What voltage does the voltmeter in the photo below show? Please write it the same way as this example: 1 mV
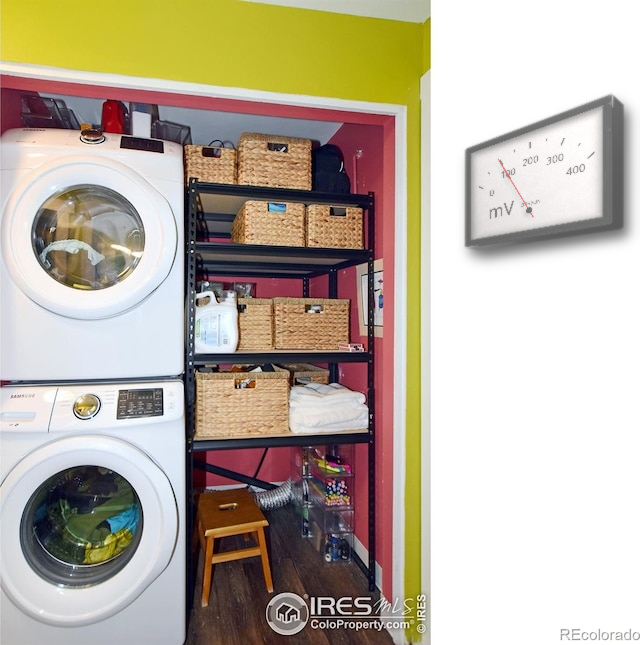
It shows 100 mV
